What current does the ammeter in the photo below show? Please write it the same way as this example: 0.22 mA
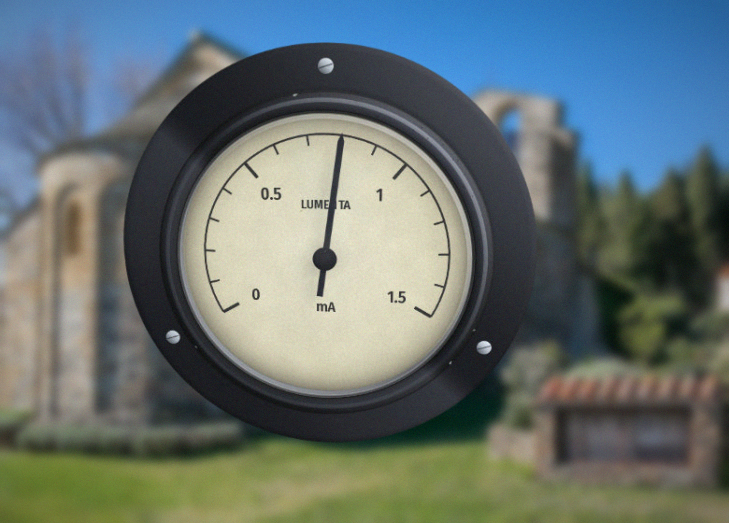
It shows 0.8 mA
